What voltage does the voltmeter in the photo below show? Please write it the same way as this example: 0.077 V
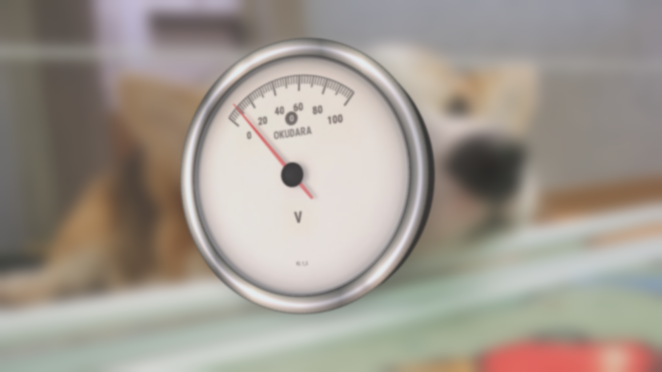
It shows 10 V
